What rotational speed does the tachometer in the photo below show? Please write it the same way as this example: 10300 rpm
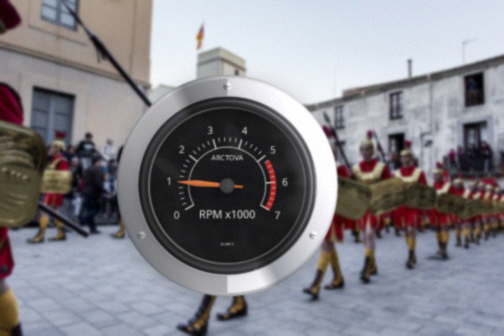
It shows 1000 rpm
